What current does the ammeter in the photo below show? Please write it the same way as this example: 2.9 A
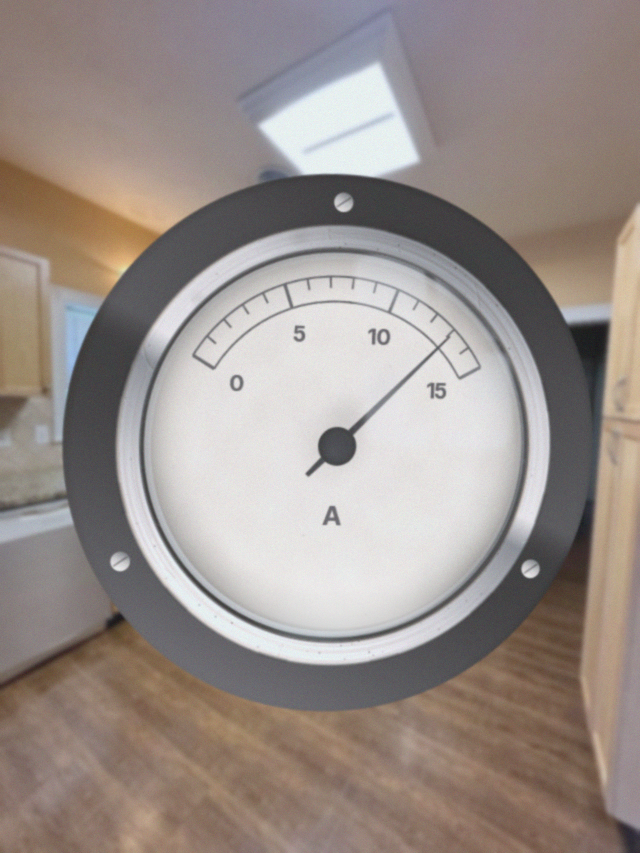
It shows 13 A
